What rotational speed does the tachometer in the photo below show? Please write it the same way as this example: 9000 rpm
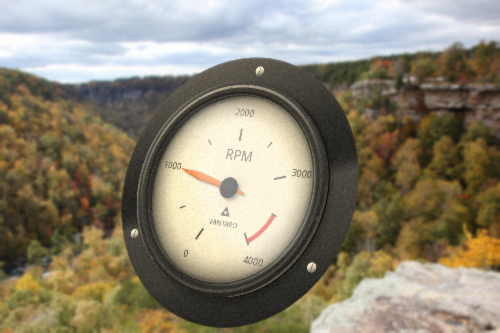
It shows 1000 rpm
